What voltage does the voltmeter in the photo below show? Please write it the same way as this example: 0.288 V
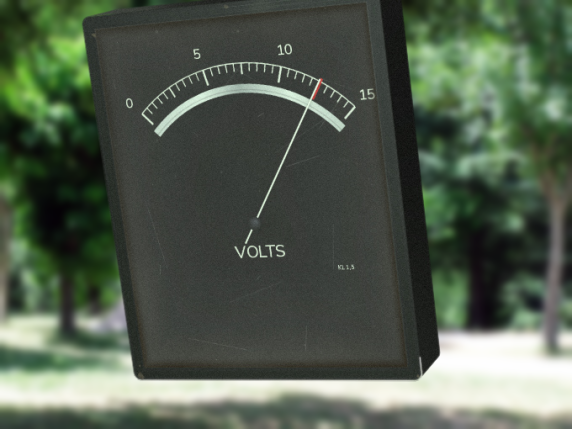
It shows 12.5 V
